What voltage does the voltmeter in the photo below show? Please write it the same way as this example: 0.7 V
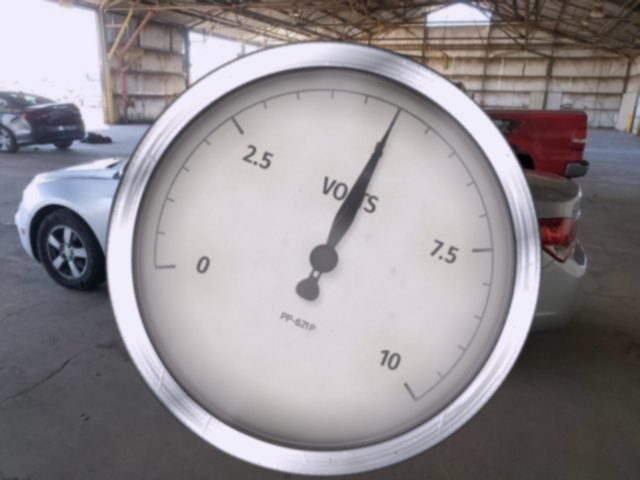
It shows 5 V
